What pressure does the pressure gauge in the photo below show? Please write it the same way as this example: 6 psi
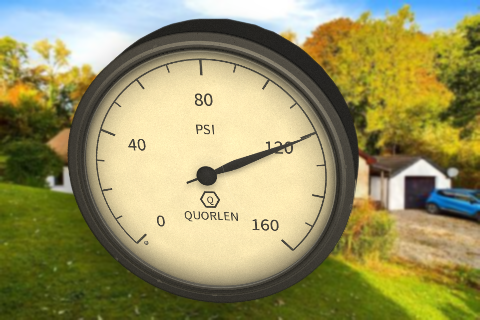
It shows 120 psi
